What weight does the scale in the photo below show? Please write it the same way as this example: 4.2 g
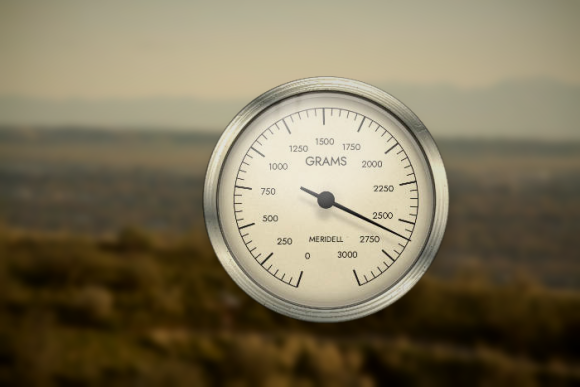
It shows 2600 g
